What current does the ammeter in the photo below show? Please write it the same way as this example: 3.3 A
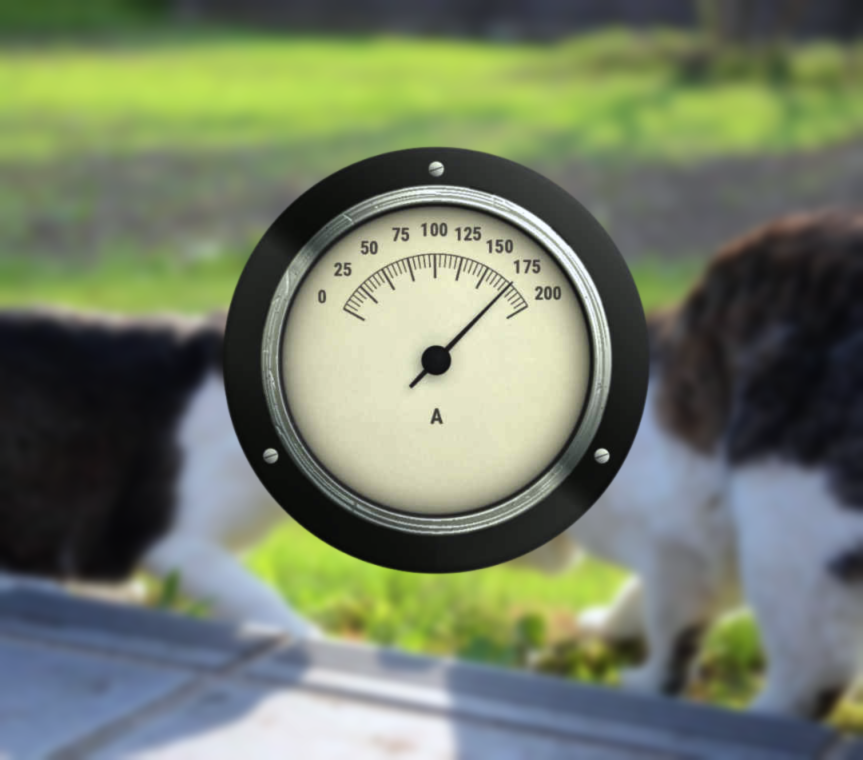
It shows 175 A
